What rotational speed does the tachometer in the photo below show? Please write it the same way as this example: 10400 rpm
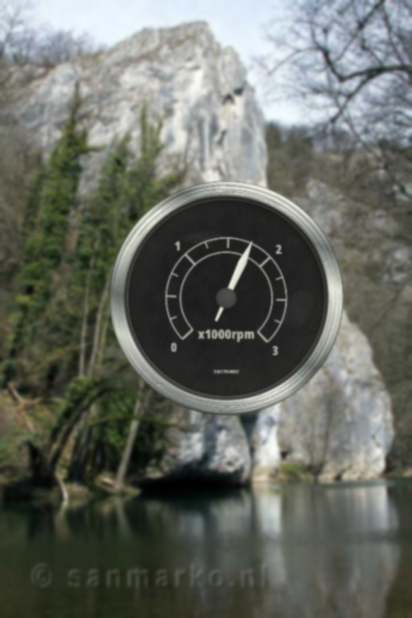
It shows 1750 rpm
